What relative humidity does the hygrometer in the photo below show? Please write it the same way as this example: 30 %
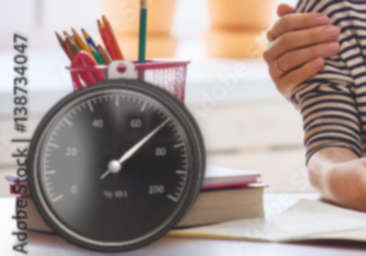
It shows 70 %
